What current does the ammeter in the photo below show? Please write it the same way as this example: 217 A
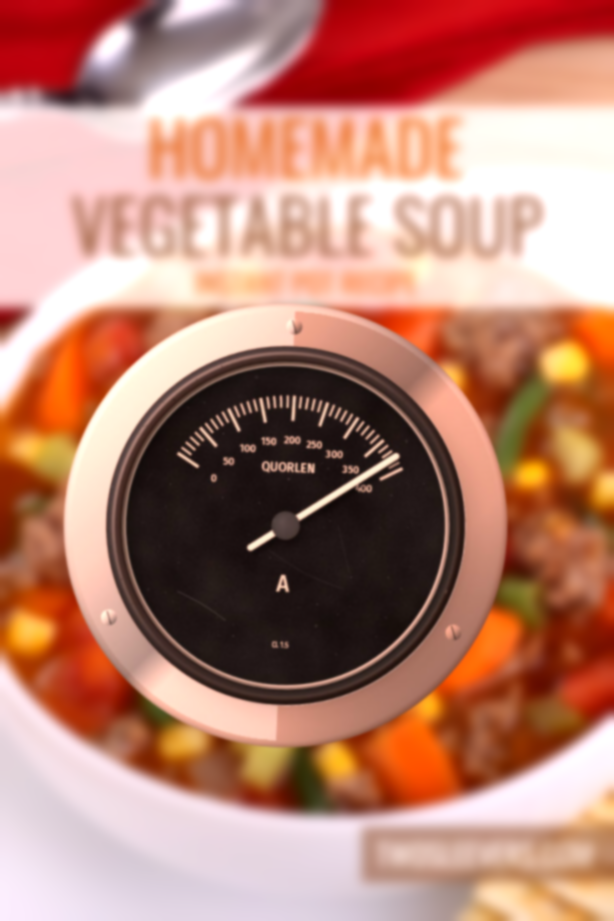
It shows 380 A
